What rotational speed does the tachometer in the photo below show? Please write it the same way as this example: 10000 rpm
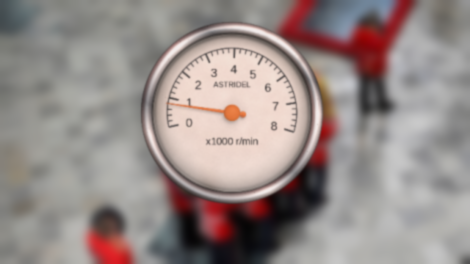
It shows 800 rpm
